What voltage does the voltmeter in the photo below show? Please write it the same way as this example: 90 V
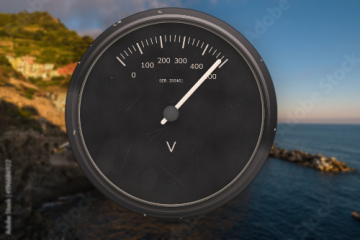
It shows 480 V
